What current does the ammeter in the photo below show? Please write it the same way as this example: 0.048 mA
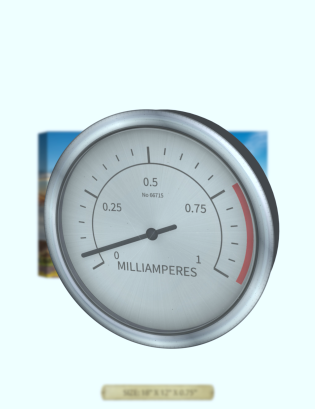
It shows 0.05 mA
